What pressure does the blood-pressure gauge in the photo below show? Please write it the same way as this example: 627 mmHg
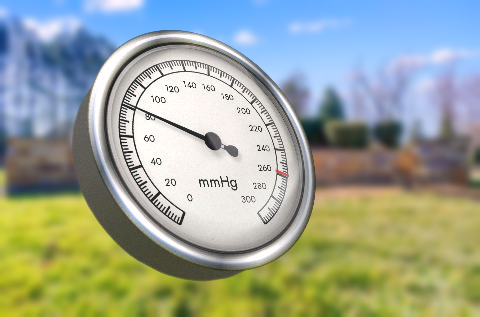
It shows 80 mmHg
